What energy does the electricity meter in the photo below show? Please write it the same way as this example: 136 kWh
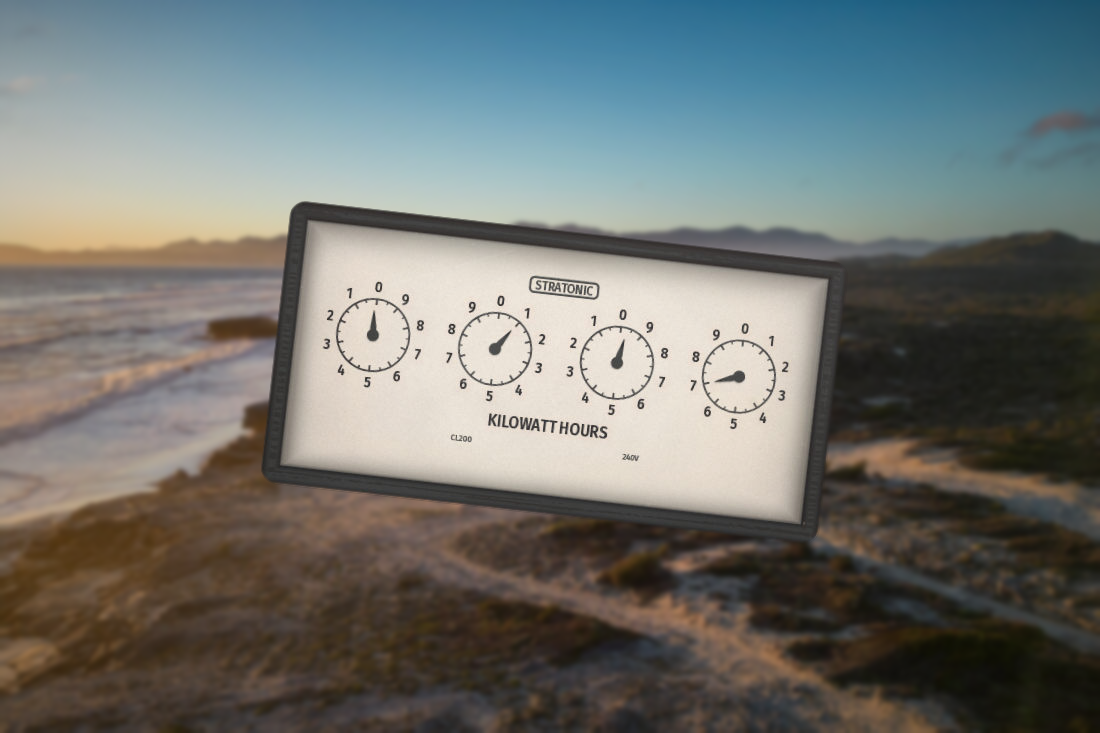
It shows 97 kWh
